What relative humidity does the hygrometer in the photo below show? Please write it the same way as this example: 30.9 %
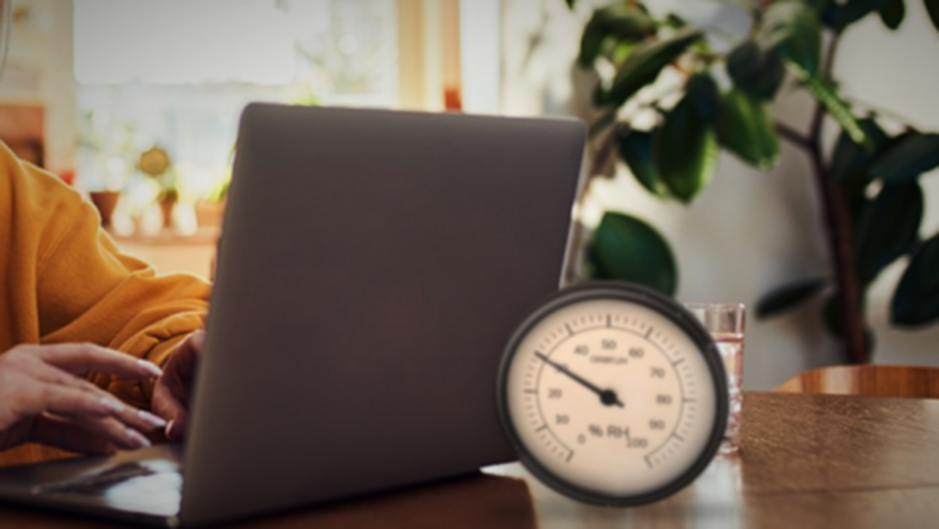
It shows 30 %
